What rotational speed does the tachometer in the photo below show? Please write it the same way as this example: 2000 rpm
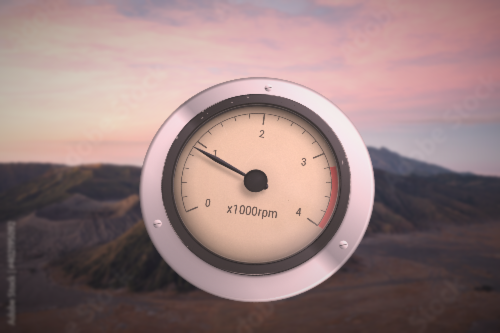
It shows 900 rpm
